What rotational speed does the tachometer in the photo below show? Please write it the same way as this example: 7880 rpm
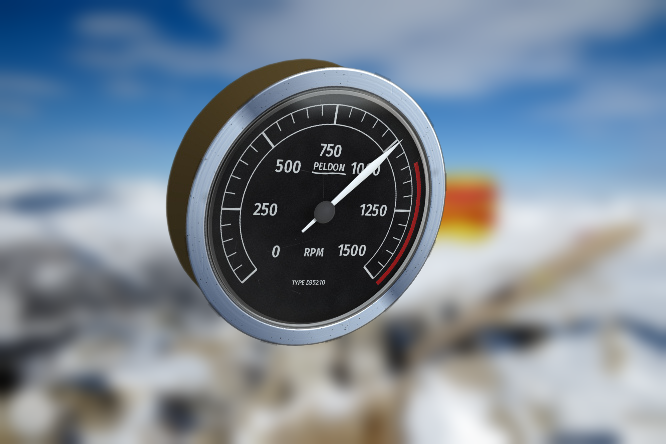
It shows 1000 rpm
